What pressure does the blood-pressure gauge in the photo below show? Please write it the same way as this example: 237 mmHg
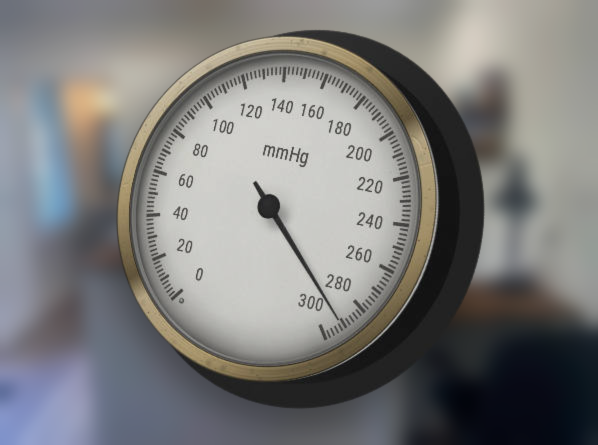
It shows 290 mmHg
